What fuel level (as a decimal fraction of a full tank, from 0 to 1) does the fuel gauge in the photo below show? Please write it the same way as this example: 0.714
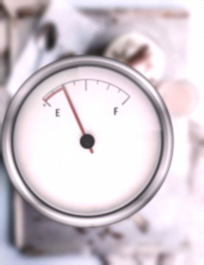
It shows 0.25
